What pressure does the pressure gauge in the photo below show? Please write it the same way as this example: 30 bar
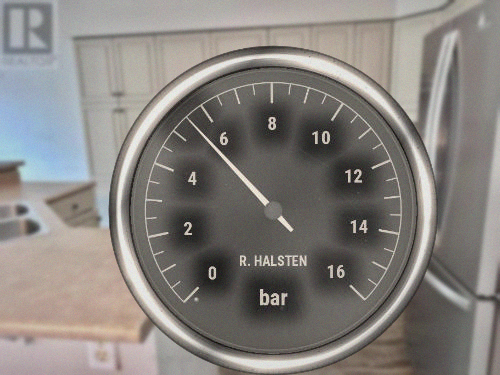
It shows 5.5 bar
